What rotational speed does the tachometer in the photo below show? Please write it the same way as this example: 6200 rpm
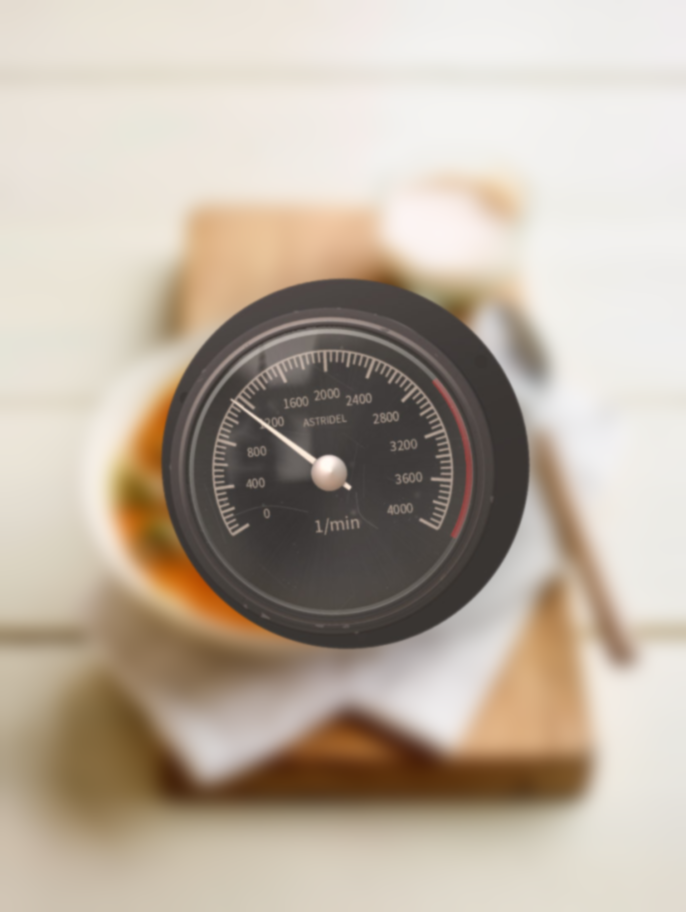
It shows 1150 rpm
